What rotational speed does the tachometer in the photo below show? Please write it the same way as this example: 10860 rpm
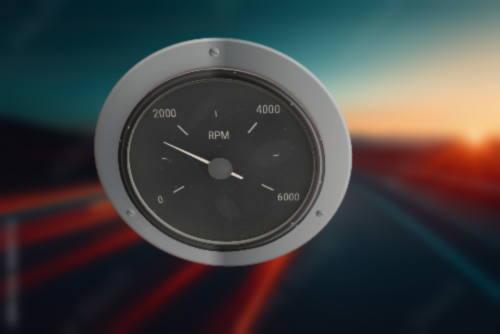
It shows 1500 rpm
